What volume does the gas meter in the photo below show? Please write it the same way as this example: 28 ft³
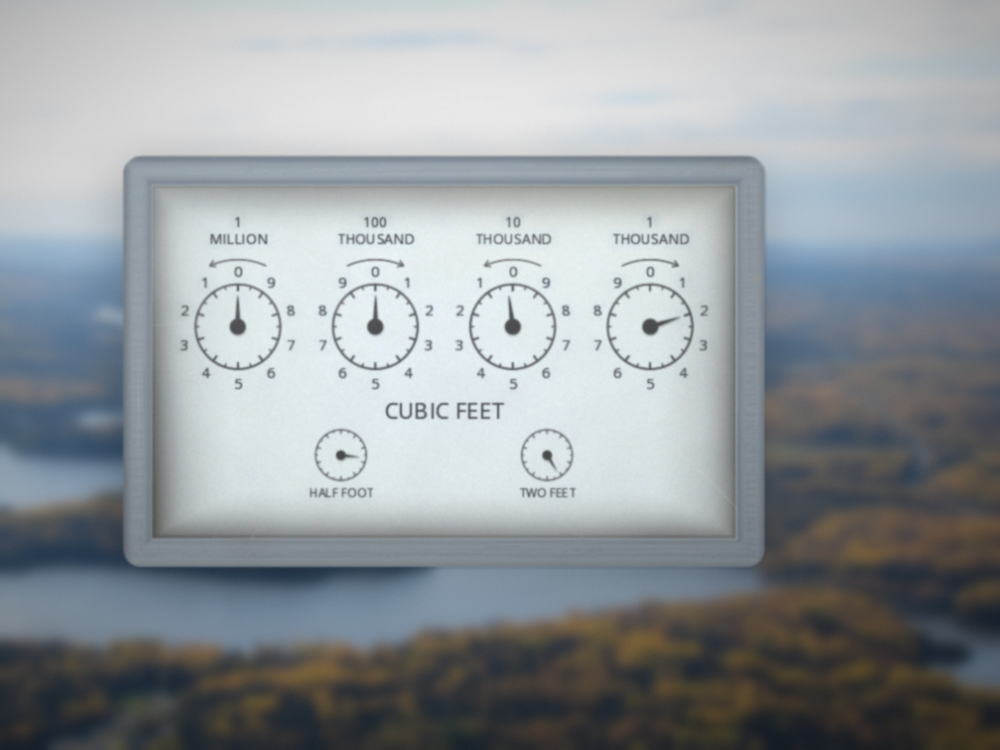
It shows 200 ft³
